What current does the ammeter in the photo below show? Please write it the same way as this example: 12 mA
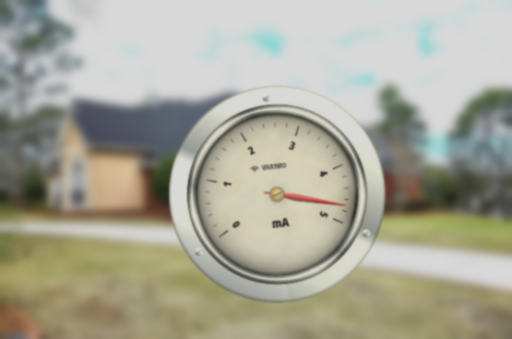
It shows 4.7 mA
